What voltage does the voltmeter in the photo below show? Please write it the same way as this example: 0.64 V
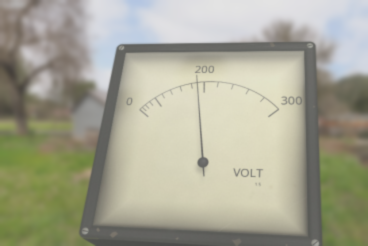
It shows 190 V
